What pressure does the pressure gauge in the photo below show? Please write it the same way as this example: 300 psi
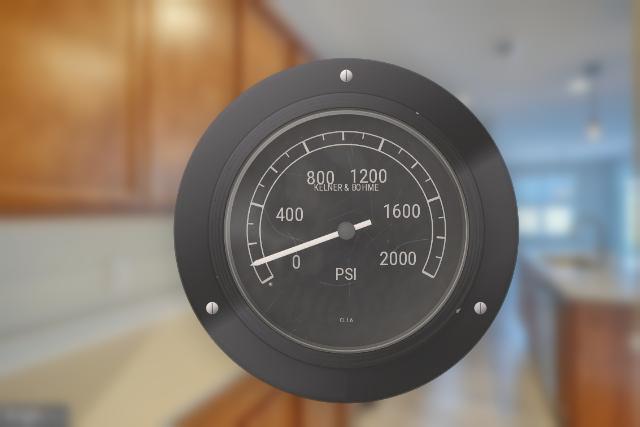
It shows 100 psi
